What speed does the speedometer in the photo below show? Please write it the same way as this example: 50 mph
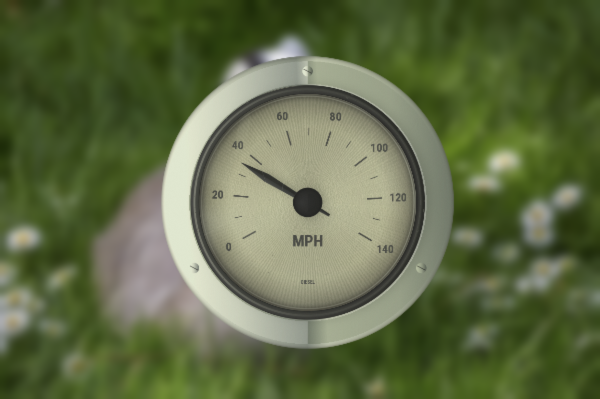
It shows 35 mph
